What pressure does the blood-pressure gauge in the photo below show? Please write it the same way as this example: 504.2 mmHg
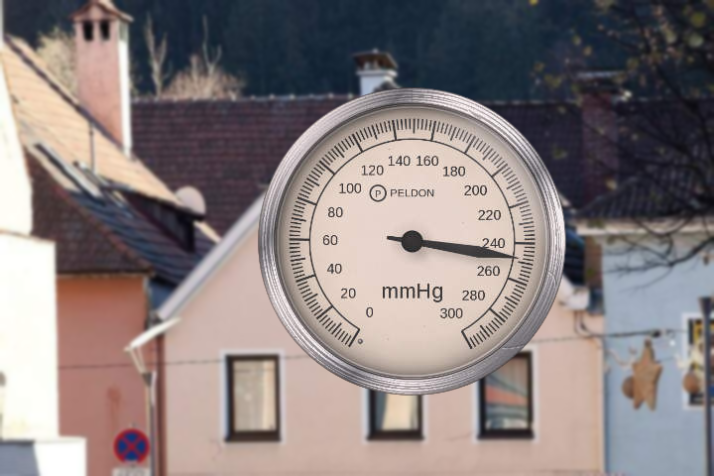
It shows 248 mmHg
